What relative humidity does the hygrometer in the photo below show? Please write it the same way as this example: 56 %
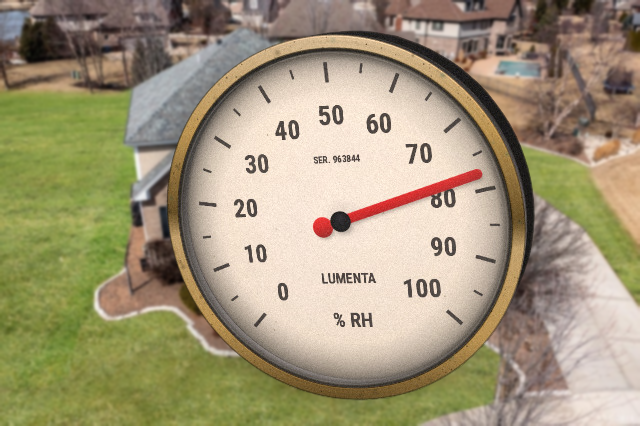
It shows 77.5 %
